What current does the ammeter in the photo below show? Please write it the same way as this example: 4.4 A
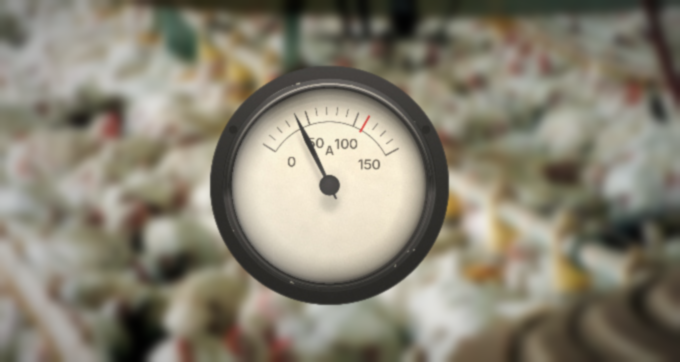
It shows 40 A
